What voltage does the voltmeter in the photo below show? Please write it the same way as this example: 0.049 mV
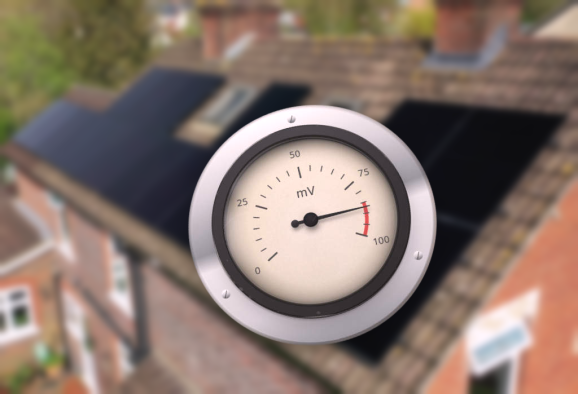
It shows 87.5 mV
